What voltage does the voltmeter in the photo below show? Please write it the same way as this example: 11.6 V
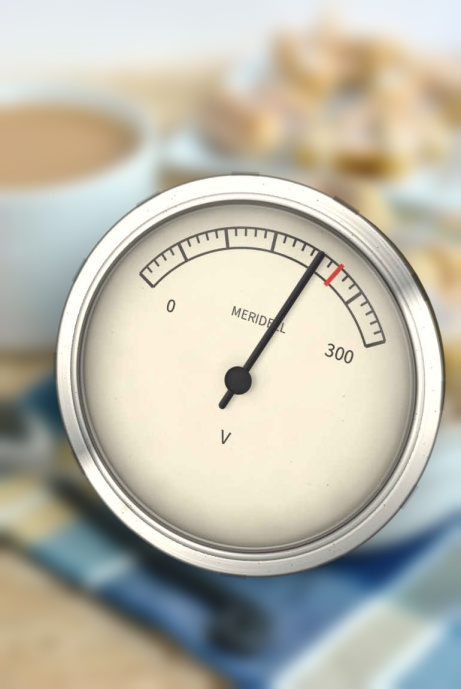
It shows 200 V
